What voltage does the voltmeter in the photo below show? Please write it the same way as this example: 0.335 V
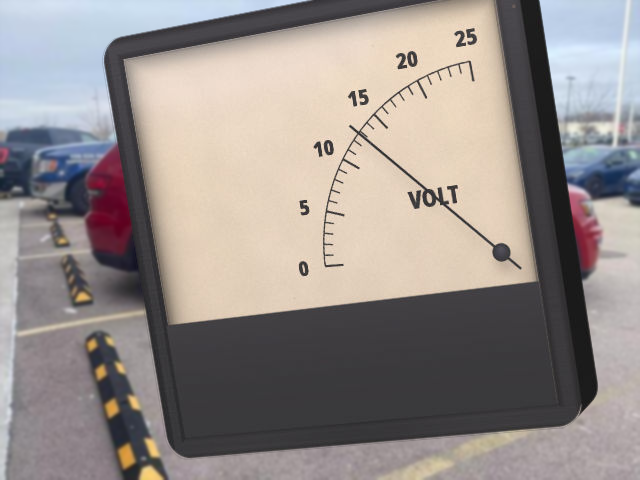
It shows 13 V
